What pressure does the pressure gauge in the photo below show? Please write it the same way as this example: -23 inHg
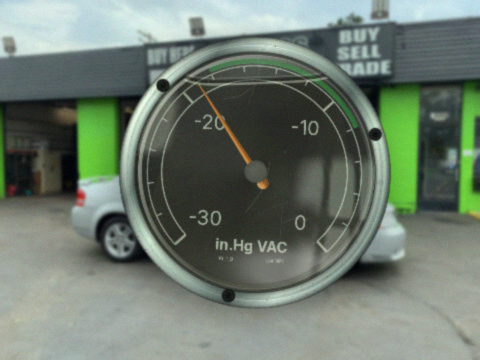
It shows -19 inHg
